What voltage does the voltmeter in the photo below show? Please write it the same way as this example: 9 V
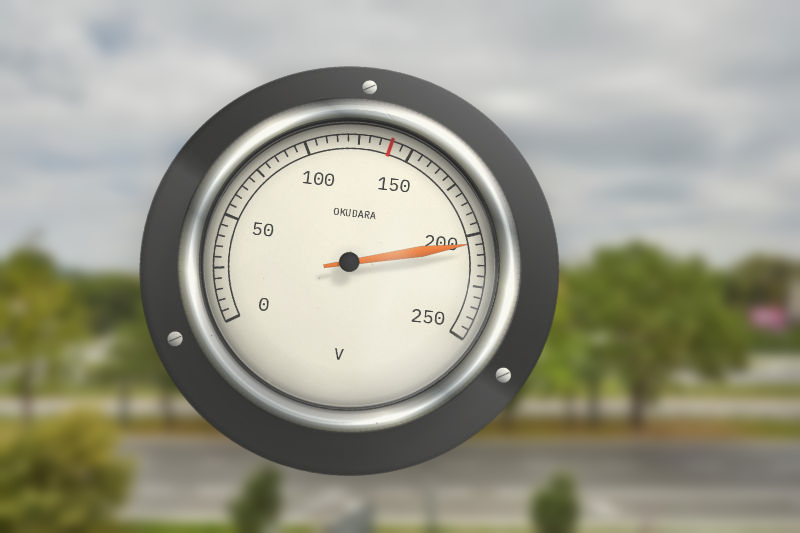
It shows 205 V
